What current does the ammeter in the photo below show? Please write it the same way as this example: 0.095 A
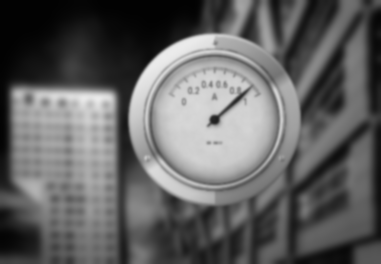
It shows 0.9 A
